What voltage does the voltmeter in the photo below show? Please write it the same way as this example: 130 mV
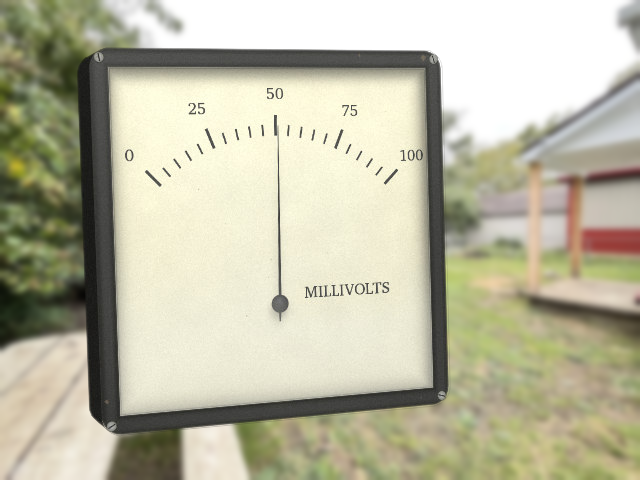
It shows 50 mV
